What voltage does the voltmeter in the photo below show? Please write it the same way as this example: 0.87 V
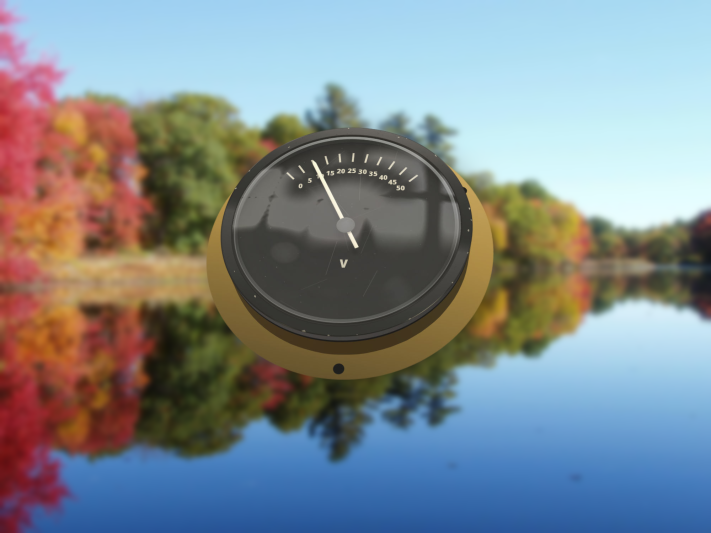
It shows 10 V
